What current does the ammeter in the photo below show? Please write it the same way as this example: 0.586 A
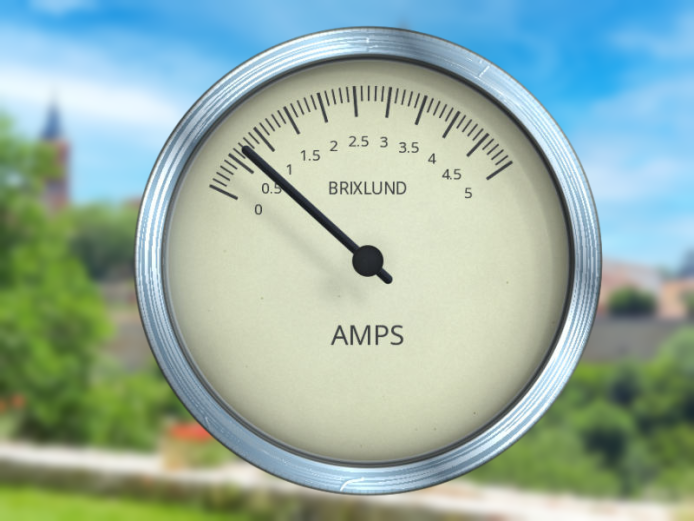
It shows 0.7 A
